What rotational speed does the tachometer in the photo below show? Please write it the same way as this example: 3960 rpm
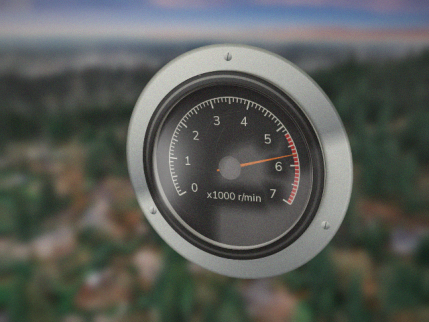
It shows 5700 rpm
